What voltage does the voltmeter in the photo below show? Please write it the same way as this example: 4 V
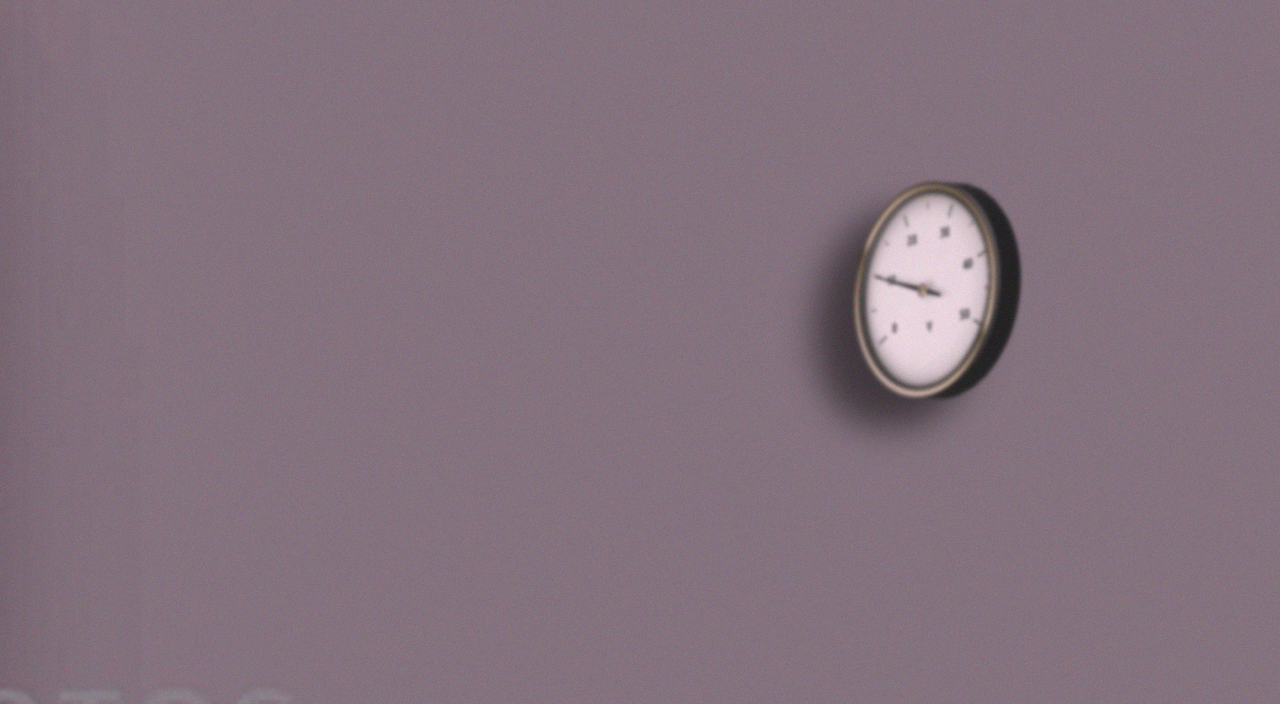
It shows 10 V
